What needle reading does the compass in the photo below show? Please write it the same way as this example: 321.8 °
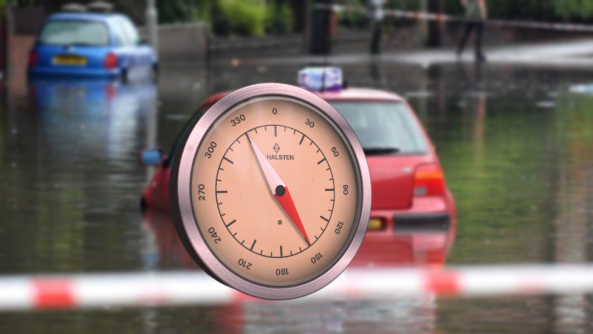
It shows 150 °
